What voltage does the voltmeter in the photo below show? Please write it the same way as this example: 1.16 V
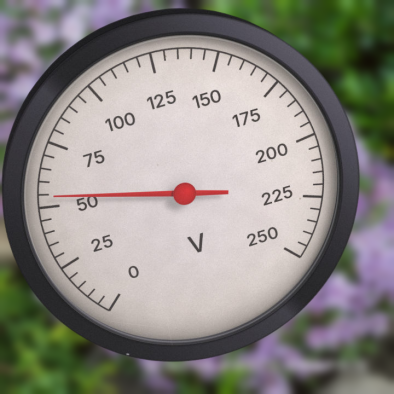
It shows 55 V
